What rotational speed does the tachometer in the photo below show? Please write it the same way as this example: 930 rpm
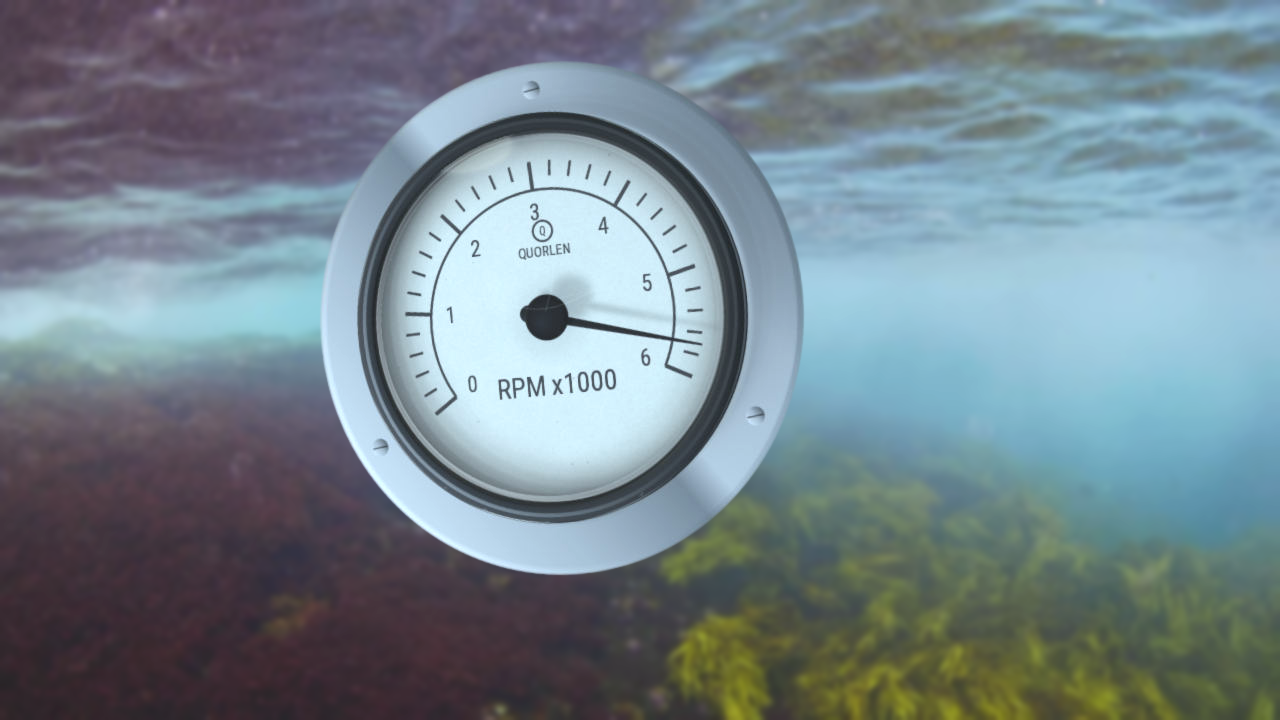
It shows 5700 rpm
